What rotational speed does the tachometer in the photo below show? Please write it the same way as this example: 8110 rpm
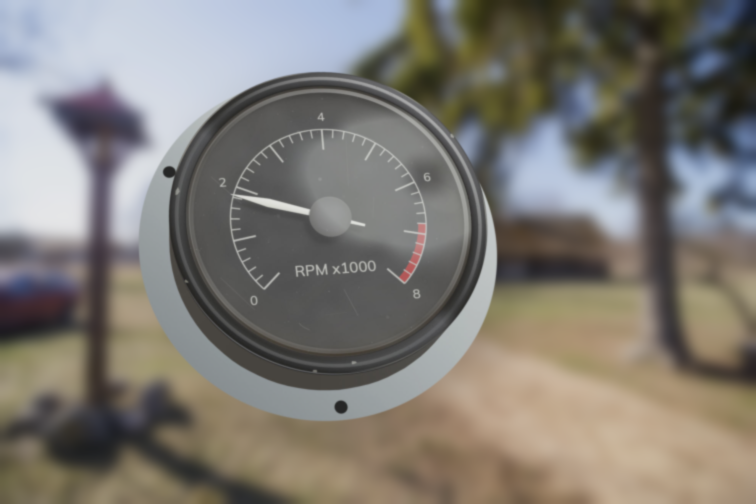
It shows 1800 rpm
